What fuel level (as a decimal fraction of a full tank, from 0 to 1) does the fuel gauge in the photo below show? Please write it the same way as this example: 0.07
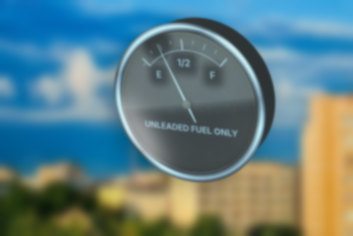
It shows 0.25
